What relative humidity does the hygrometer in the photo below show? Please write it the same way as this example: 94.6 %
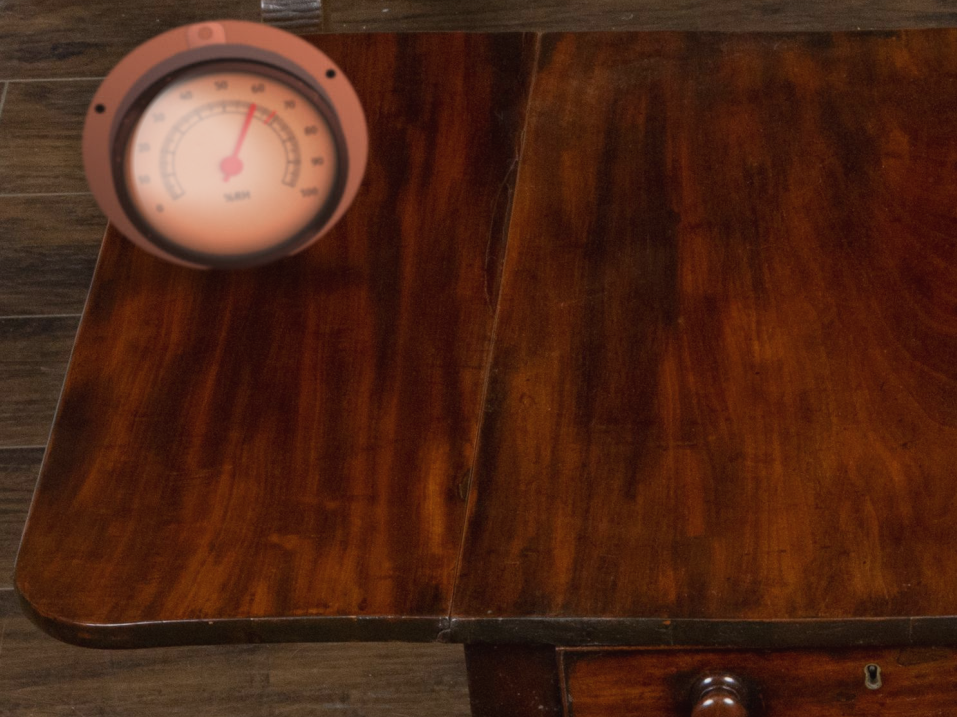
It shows 60 %
